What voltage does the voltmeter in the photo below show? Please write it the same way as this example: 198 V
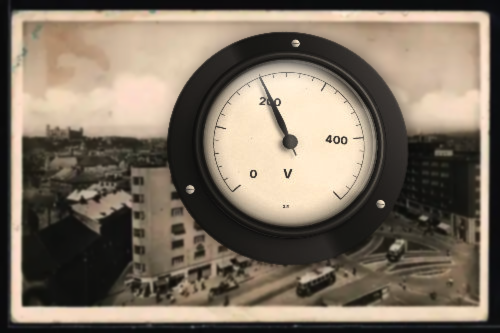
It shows 200 V
